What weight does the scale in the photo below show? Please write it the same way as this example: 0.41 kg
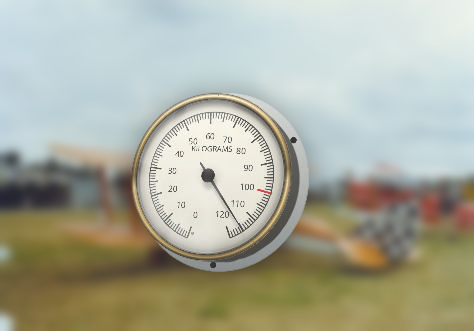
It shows 115 kg
